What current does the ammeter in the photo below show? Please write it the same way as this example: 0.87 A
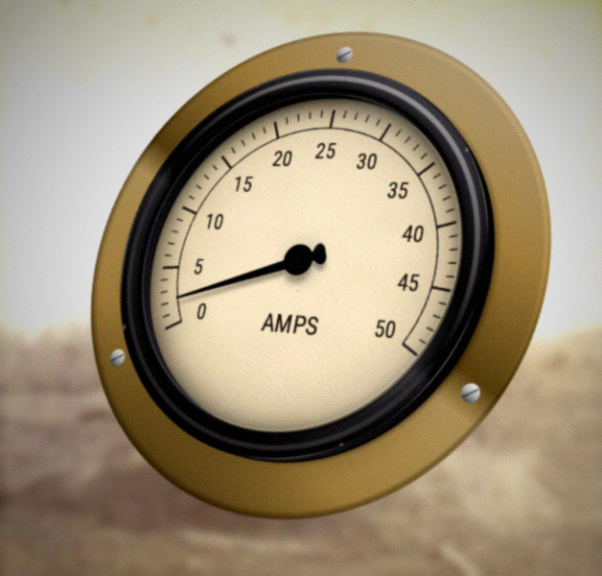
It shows 2 A
